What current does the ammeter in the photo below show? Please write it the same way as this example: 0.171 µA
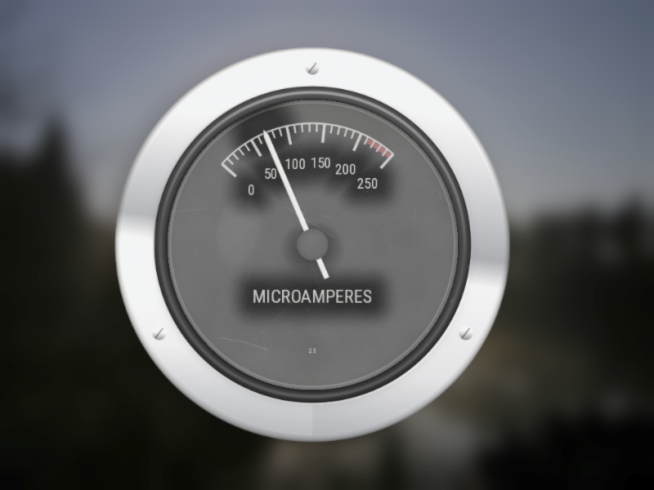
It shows 70 µA
